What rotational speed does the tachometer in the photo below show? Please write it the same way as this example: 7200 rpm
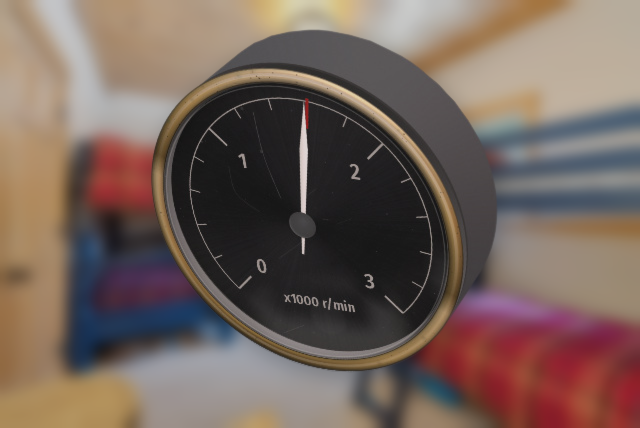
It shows 1600 rpm
